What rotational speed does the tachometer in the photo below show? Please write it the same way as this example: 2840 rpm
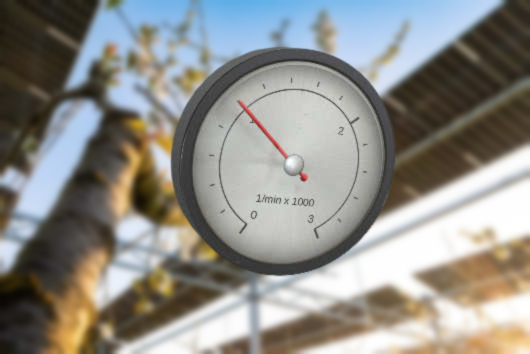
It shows 1000 rpm
